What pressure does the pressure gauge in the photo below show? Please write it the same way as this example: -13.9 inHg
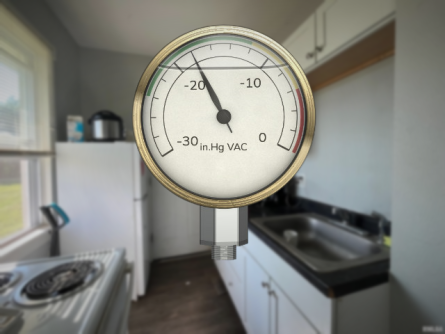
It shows -18 inHg
